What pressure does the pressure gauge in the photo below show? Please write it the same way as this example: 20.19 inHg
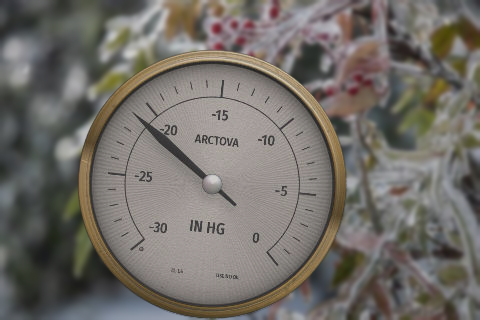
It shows -21 inHg
